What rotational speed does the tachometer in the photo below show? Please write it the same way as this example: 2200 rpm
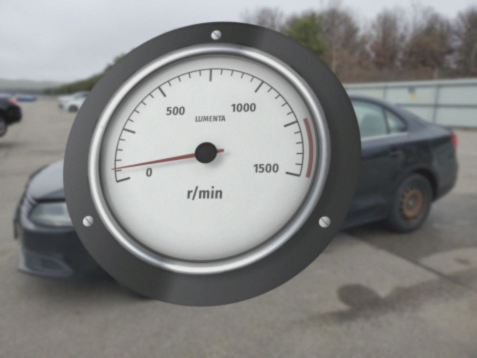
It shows 50 rpm
